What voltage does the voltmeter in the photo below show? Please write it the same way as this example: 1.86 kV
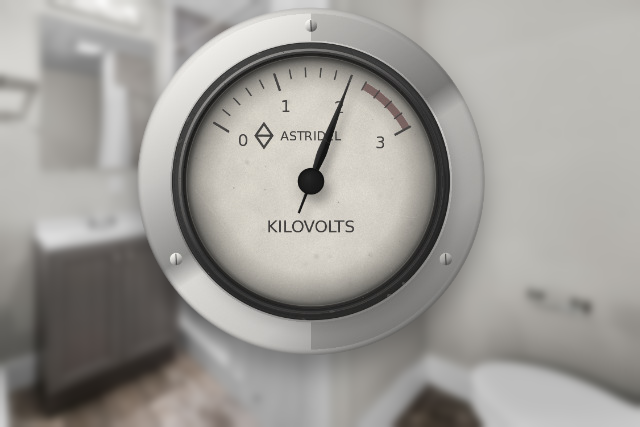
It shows 2 kV
